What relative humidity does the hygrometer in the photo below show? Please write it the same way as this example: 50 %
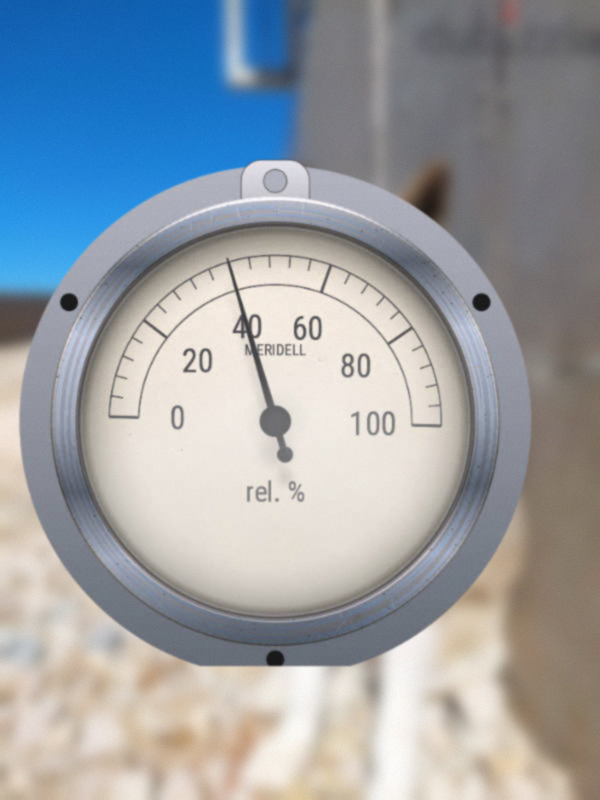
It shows 40 %
